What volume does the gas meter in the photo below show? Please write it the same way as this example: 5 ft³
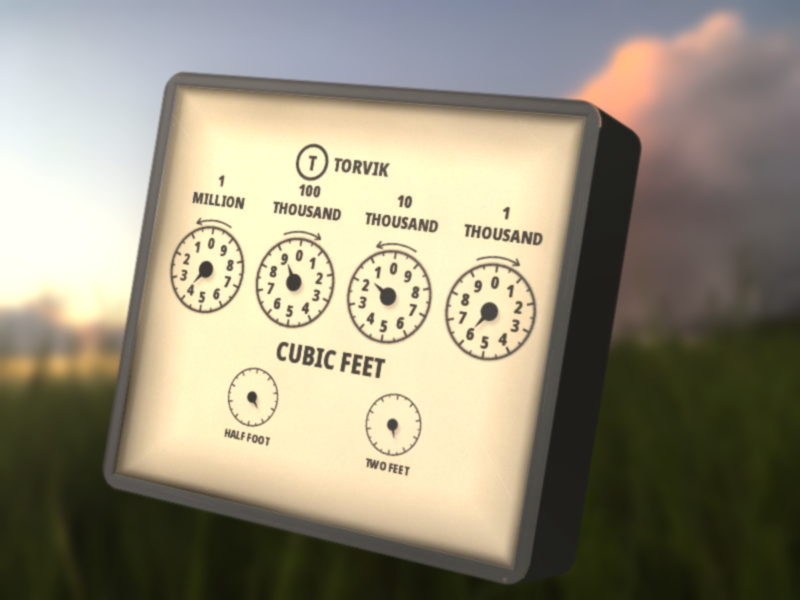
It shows 391600 ft³
